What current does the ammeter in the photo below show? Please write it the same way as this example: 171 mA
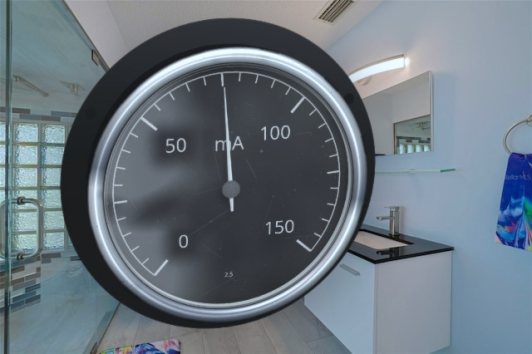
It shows 75 mA
